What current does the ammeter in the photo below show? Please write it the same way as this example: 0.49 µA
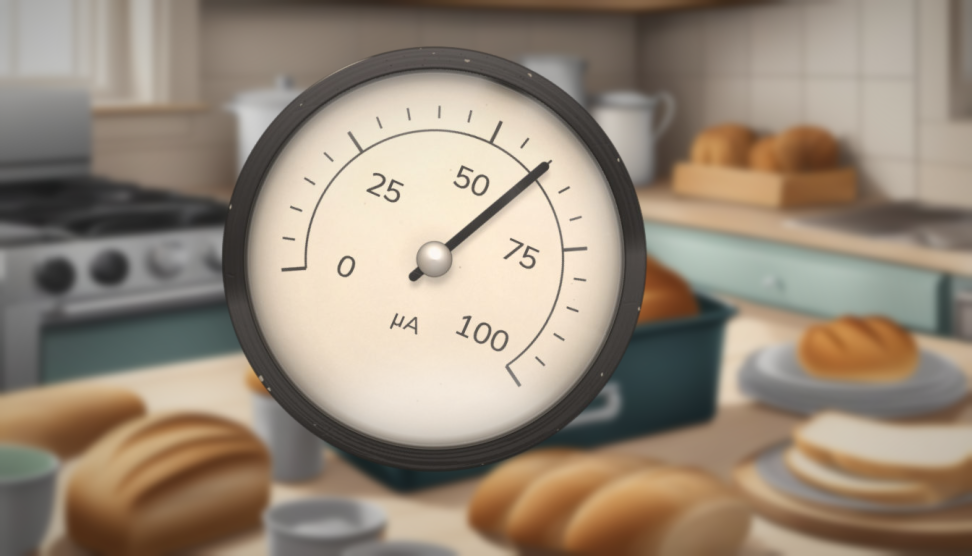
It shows 60 µA
